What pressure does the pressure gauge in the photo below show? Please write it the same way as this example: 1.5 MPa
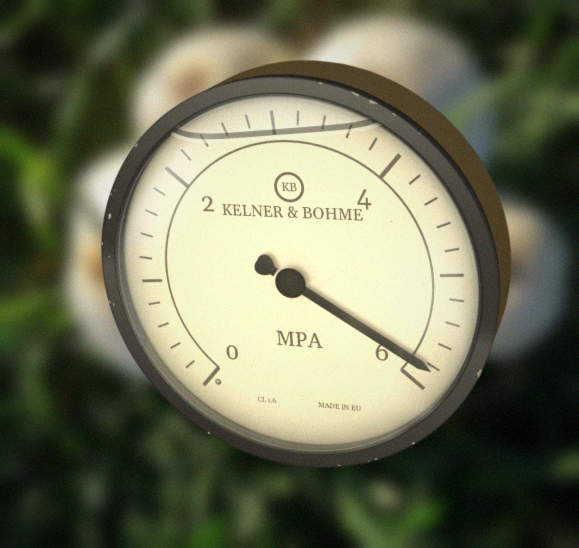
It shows 5.8 MPa
